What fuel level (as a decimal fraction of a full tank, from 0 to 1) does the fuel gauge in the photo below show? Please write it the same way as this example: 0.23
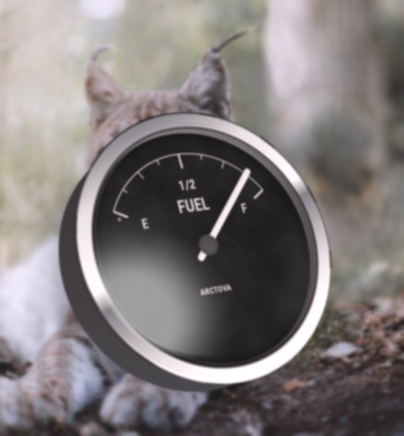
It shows 0.875
